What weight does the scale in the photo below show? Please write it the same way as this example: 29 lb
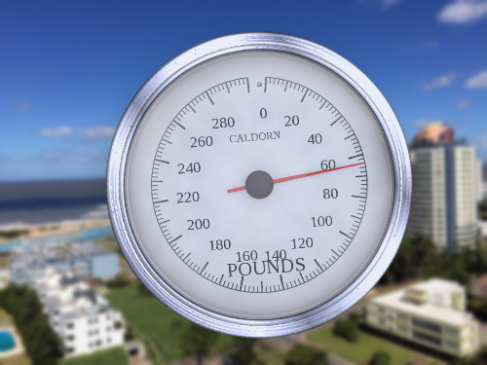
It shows 64 lb
